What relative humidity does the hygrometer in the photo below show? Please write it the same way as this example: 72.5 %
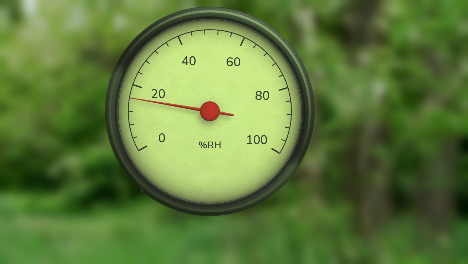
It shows 16 %
